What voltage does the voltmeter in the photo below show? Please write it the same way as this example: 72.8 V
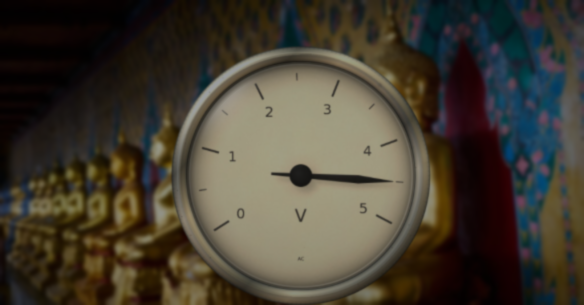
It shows 4.5 V
